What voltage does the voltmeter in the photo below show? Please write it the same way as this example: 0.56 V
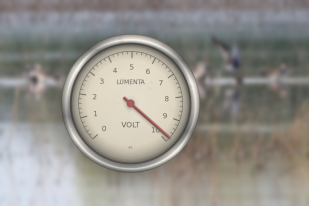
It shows 9.8 V
